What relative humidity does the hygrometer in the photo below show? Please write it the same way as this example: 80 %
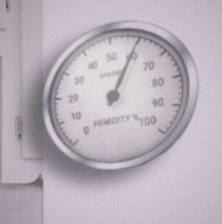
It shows 60 %
